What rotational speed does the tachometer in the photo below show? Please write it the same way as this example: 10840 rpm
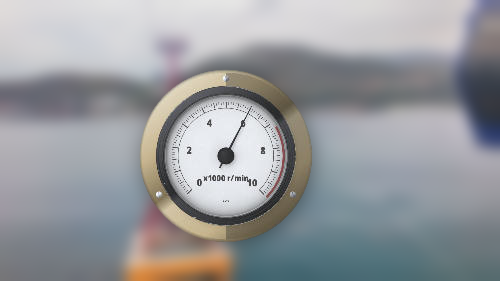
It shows 6000 rpm
